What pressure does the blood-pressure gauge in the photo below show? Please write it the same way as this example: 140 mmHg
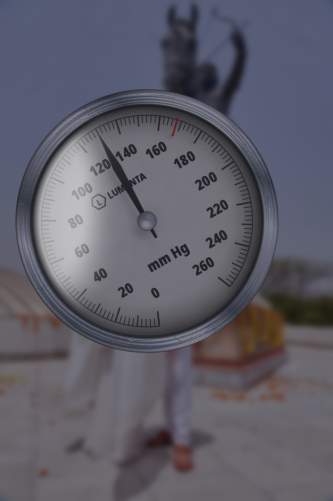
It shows 130 mmHg
